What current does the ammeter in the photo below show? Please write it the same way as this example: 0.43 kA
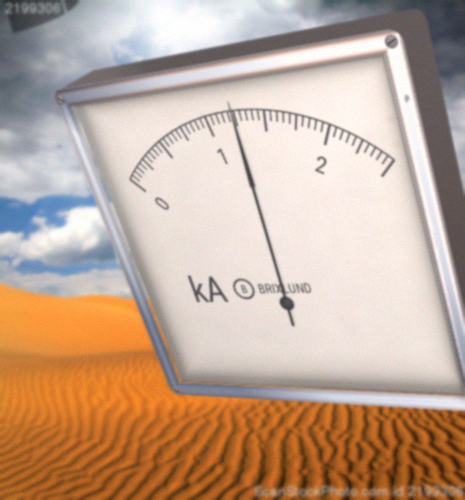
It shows 1.25 kA
